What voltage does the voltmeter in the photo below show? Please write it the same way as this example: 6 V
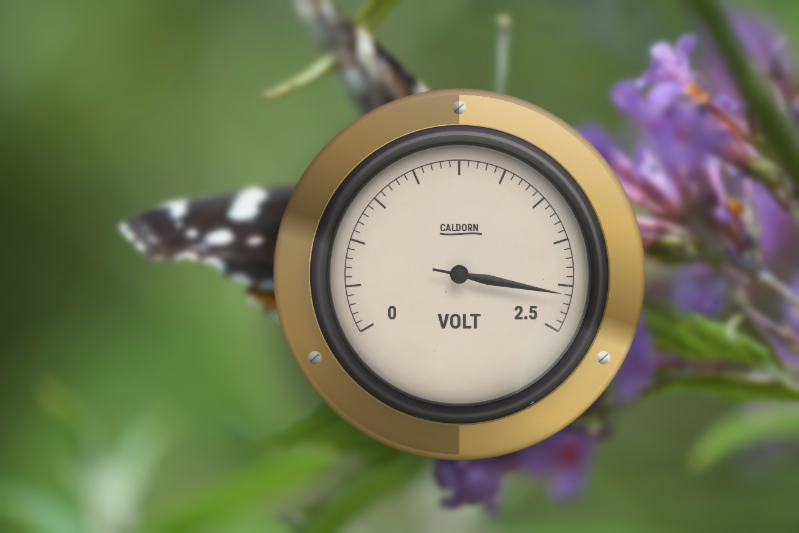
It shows 2.3 V
